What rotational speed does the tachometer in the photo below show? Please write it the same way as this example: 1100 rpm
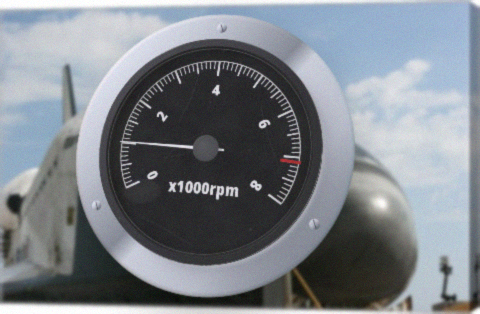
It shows 1000 rpm
